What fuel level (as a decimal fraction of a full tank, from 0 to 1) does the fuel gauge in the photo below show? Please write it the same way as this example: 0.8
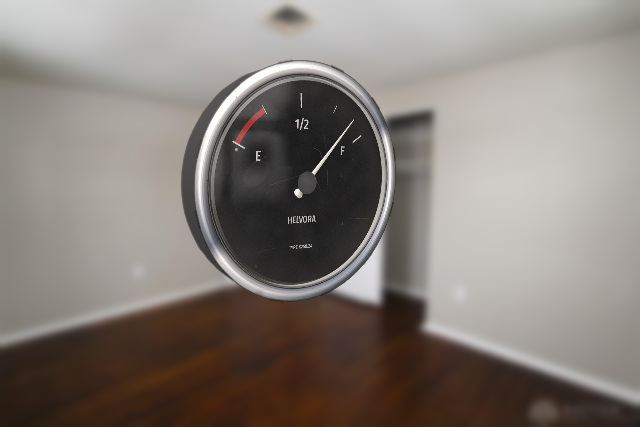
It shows 0.875
